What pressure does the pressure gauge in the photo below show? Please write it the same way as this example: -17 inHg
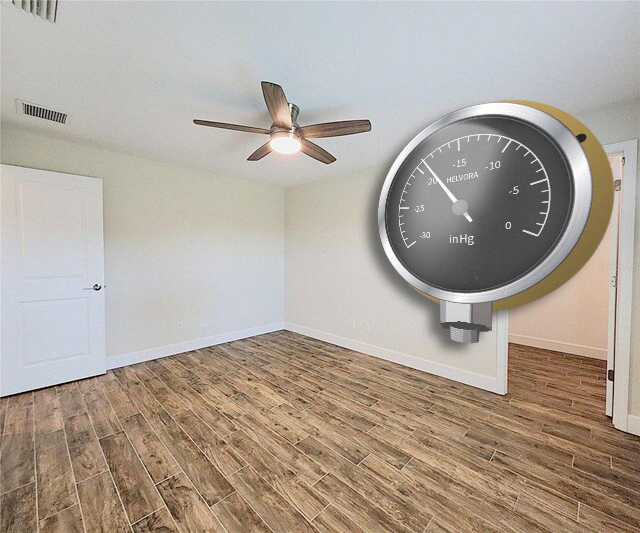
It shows -19 inHg
